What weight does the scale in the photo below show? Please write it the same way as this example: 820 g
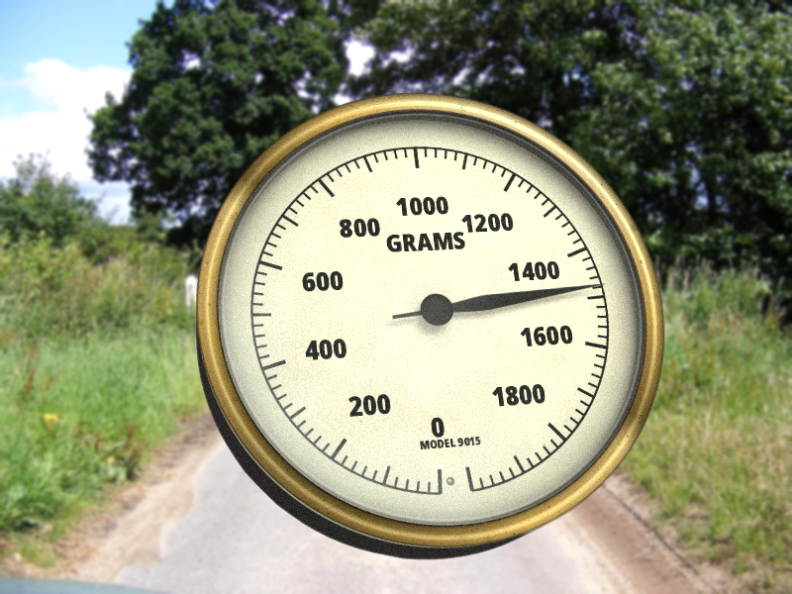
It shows 1480 g
